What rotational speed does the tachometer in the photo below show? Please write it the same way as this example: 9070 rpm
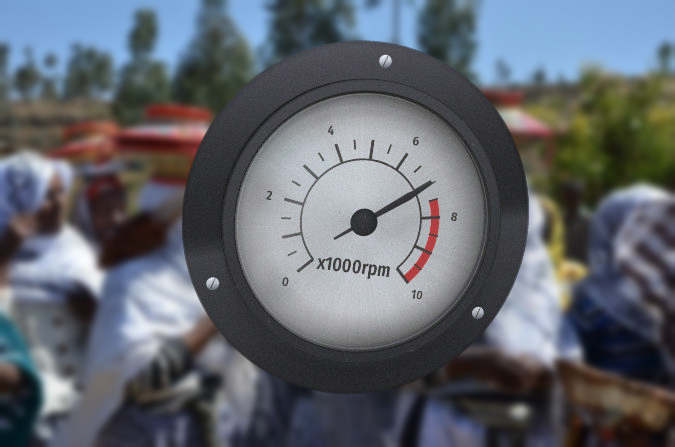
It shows 7000 rpm
